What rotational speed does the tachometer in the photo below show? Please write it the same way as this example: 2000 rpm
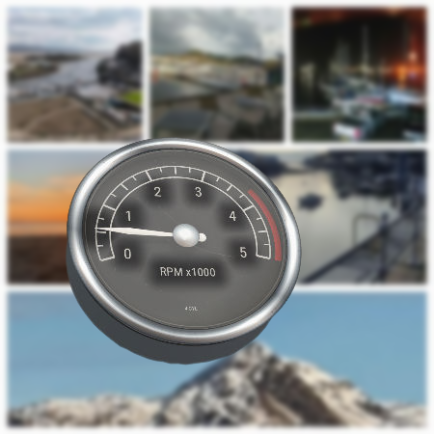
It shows 500 rpm
